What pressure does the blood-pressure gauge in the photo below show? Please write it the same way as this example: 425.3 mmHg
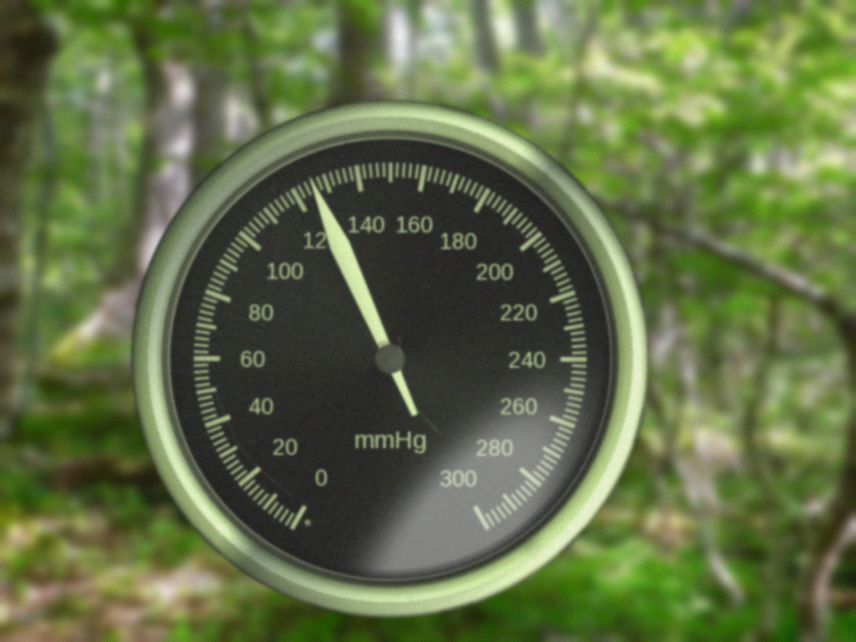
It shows 126 mmHg
